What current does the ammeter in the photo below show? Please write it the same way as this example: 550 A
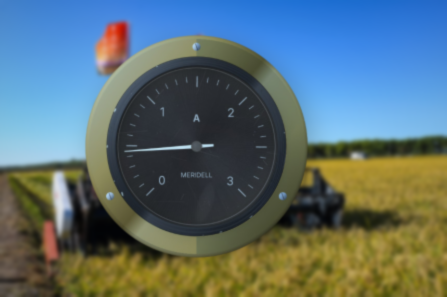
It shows 0.45 A
